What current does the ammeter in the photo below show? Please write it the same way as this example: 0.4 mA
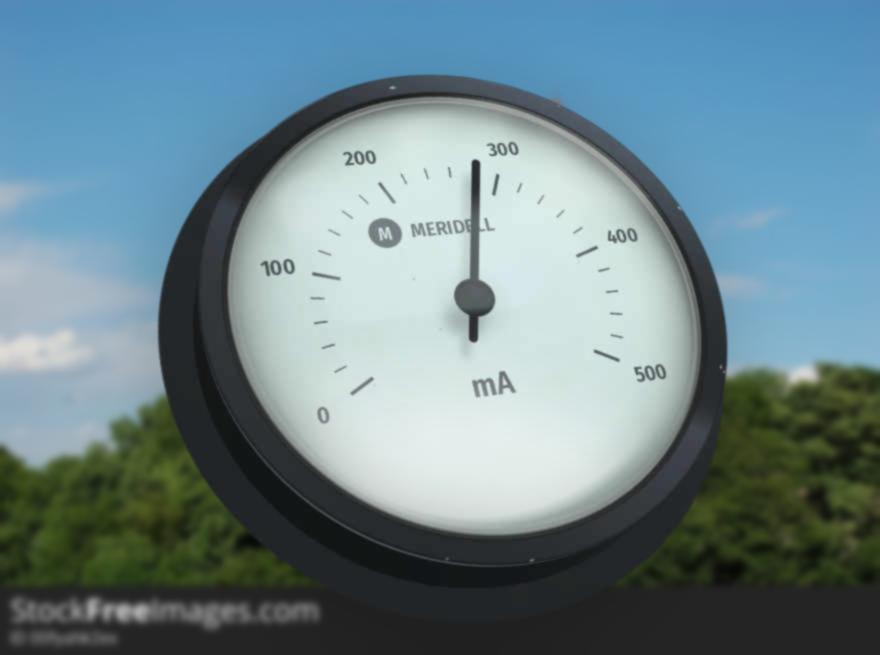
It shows 280 mA
